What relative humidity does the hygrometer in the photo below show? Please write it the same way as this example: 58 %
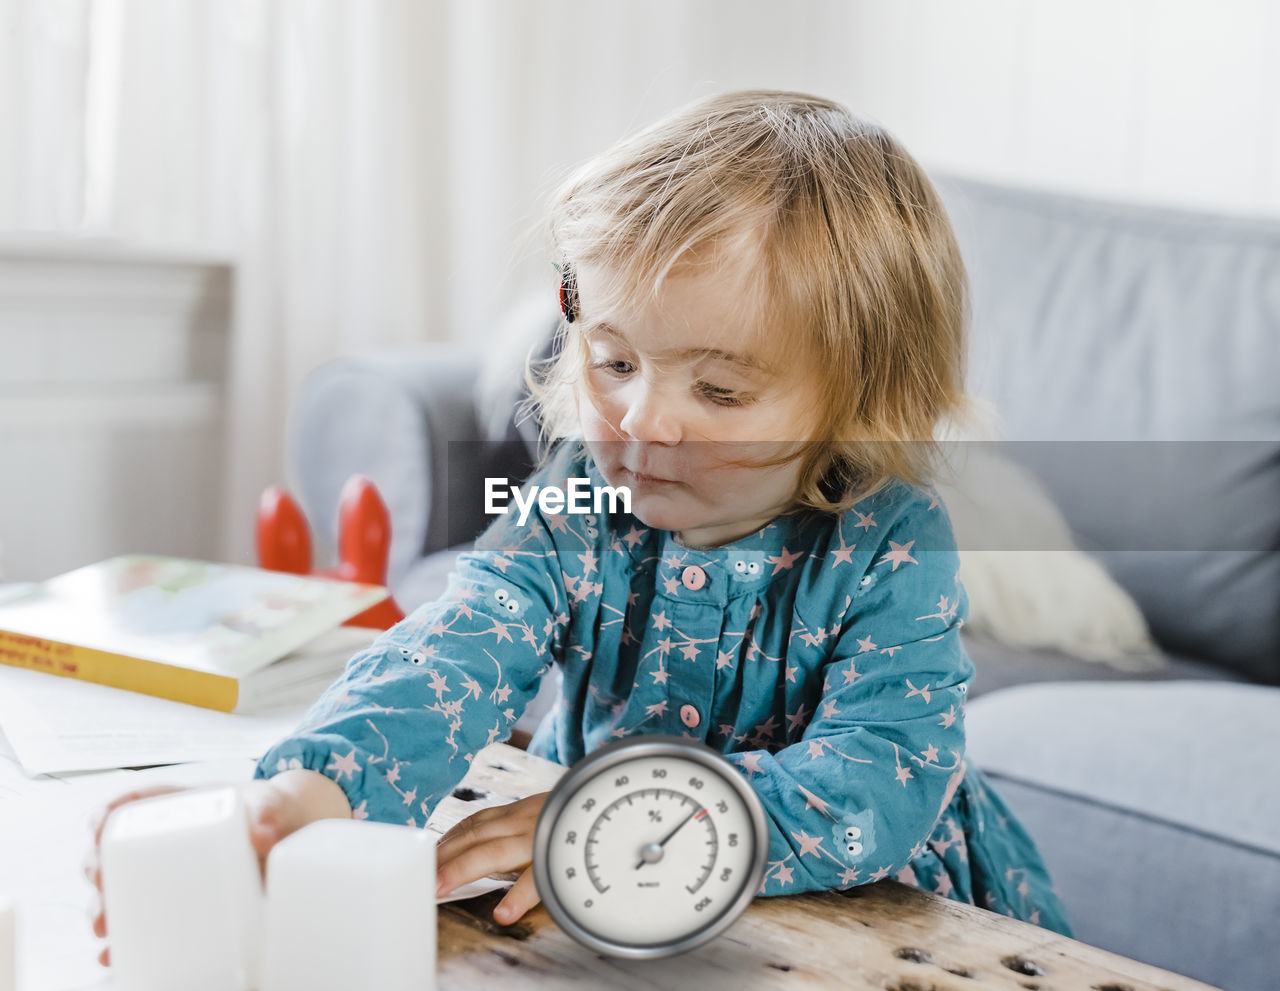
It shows 65 %
